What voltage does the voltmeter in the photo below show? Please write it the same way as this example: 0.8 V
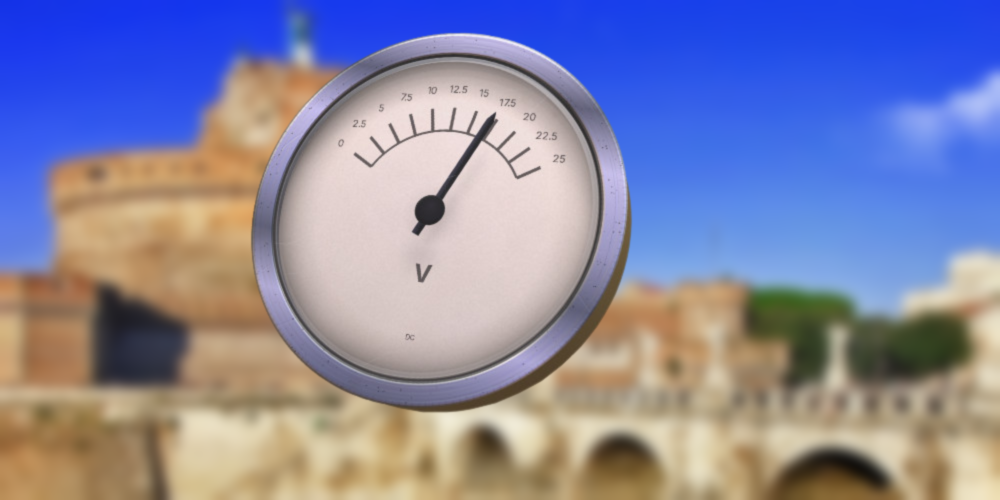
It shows 17.5 V
